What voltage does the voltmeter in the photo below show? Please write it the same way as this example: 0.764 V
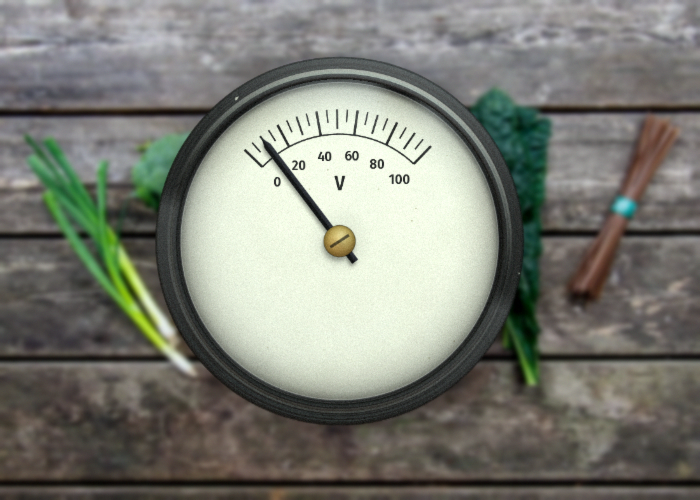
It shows 10 V
